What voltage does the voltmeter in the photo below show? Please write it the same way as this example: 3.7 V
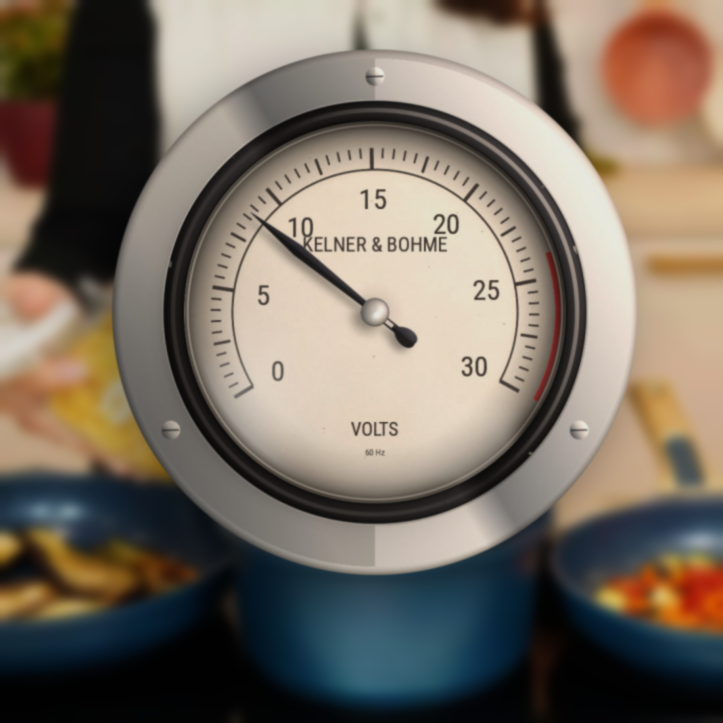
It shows 8.75 V
